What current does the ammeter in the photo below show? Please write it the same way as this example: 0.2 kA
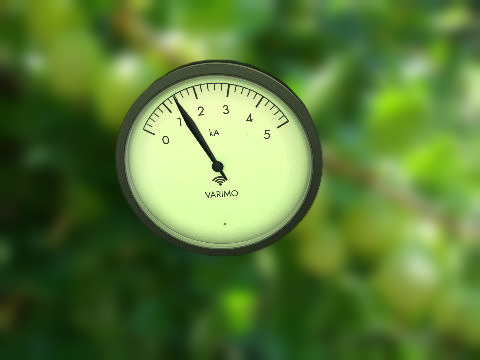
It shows 1.4 kA
